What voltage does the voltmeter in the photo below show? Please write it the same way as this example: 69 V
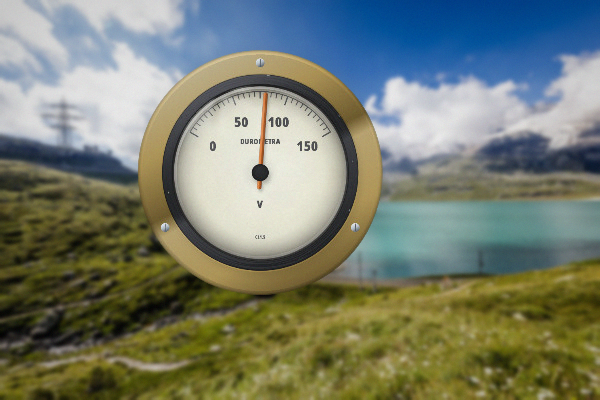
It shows 80 V
